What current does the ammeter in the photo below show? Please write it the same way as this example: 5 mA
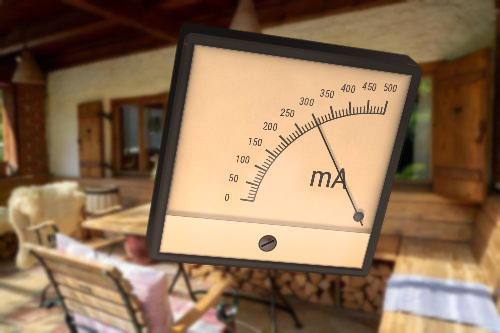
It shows 300 mA
